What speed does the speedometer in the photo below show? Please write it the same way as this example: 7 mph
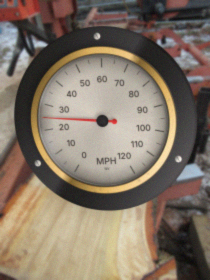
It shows 25 mph
